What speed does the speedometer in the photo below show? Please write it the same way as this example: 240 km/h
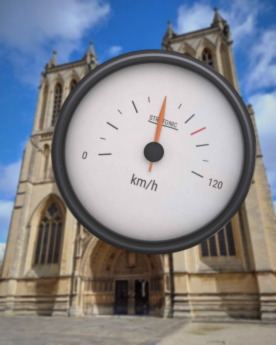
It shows 60 km/h
